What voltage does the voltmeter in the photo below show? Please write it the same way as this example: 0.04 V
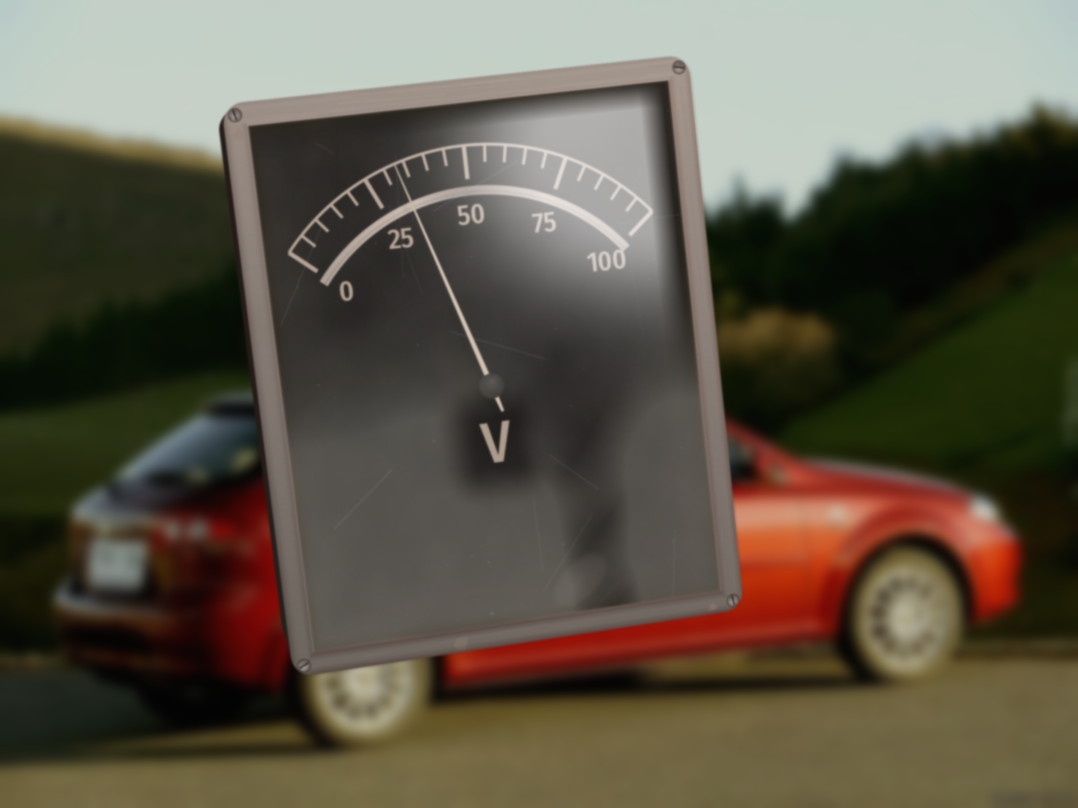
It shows 32.5 V
